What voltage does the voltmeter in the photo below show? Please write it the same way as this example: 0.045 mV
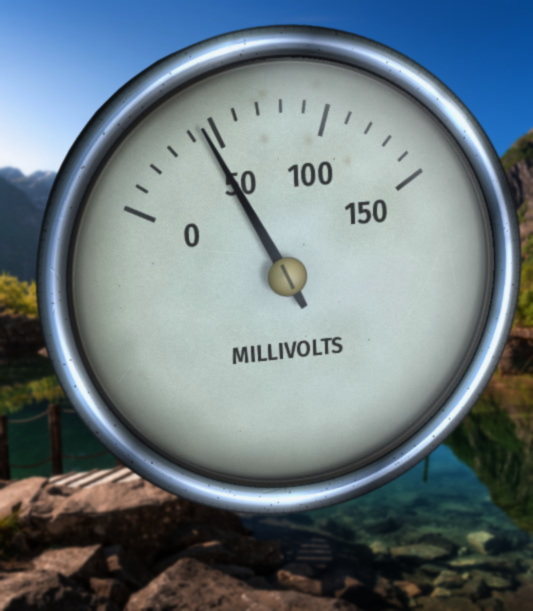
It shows 45 mV
